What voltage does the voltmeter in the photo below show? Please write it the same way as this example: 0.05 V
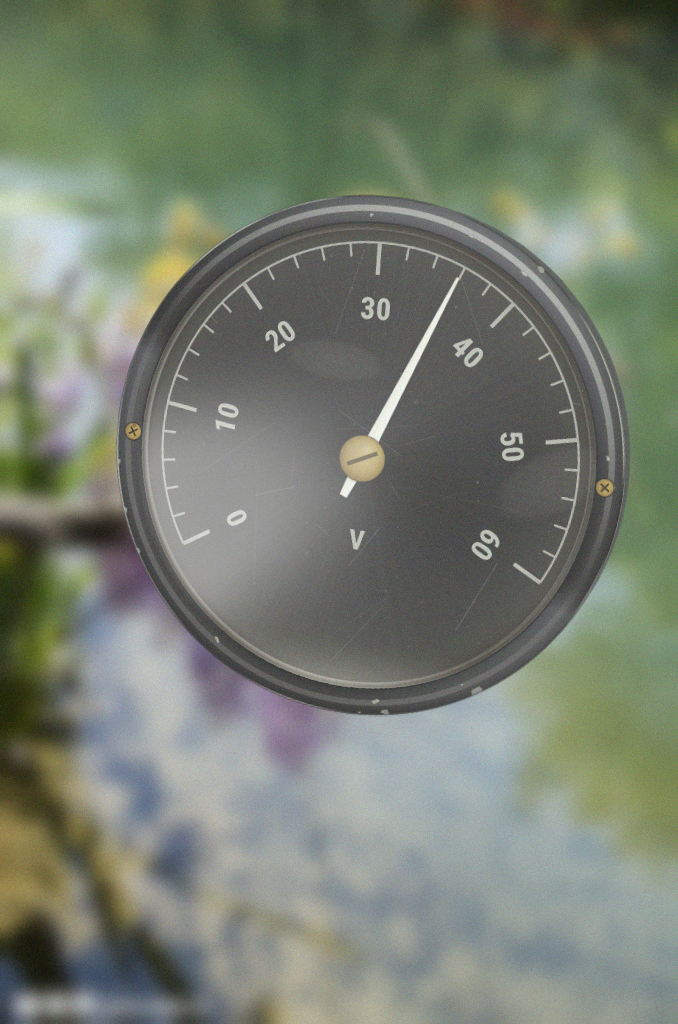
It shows 36 V
